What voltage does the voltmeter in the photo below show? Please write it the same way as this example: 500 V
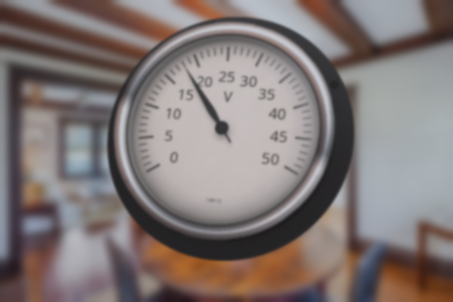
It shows 18 V
